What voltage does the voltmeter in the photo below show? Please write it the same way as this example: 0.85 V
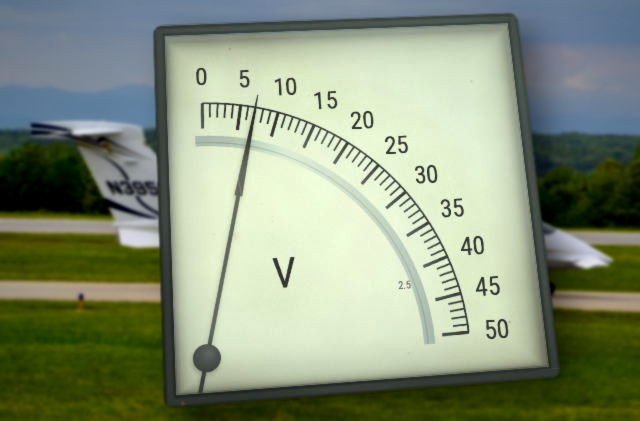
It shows 7 V
